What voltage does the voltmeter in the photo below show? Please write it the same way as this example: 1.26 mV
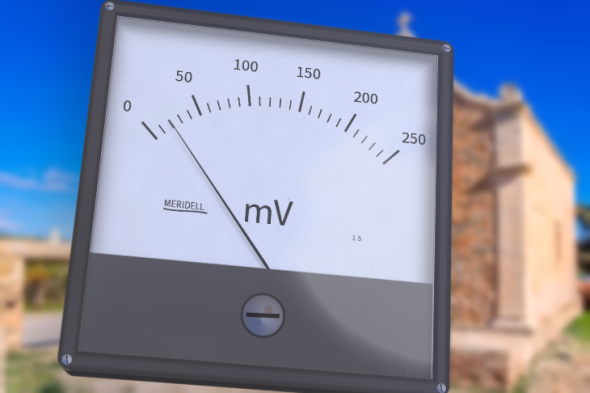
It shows 20 mV
